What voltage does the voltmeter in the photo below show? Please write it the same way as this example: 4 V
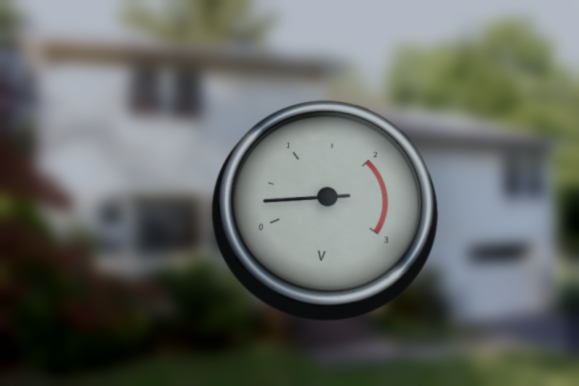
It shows 0.25 V
